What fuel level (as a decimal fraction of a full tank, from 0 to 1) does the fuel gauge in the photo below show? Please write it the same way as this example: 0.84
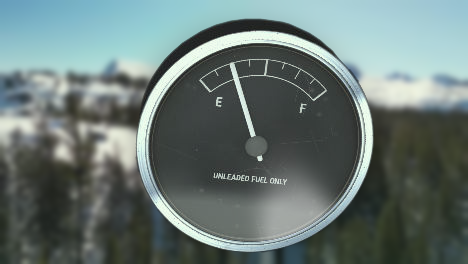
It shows 0.25
